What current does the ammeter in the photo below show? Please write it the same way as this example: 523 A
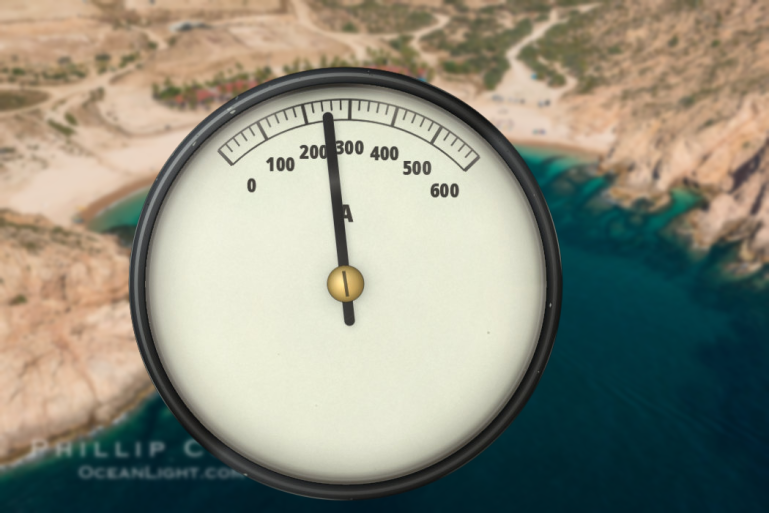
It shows 250 A
